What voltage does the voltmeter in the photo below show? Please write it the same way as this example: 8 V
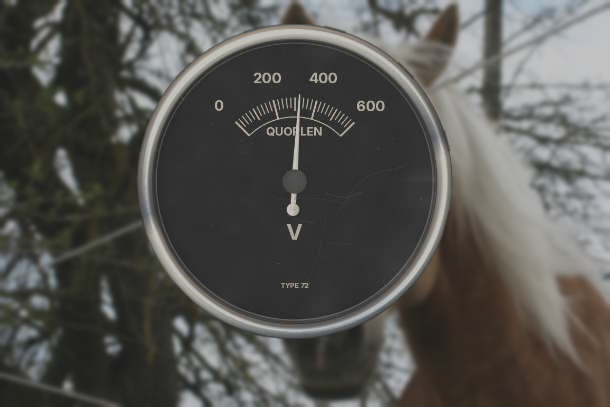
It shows 320 V
